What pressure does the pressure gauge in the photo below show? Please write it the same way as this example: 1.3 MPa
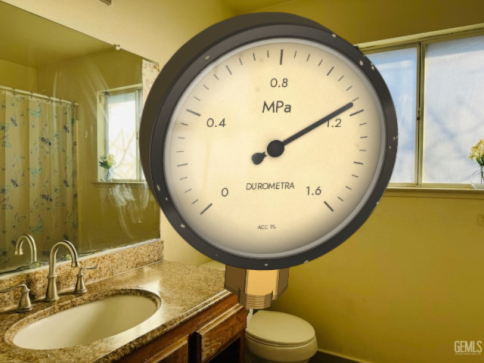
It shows 1.15 MPa
